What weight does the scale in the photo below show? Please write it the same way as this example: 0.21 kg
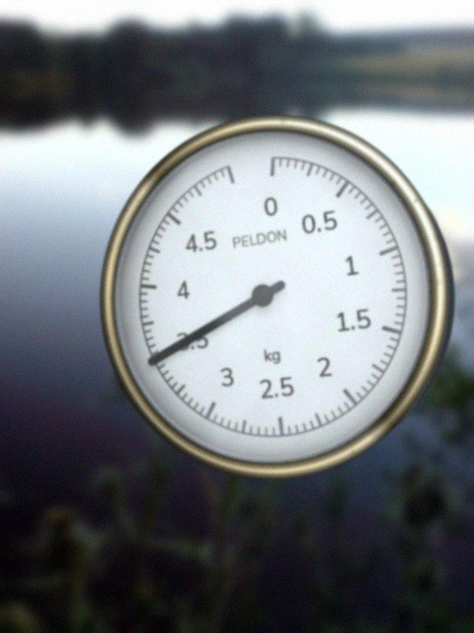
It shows 3.5 kg
